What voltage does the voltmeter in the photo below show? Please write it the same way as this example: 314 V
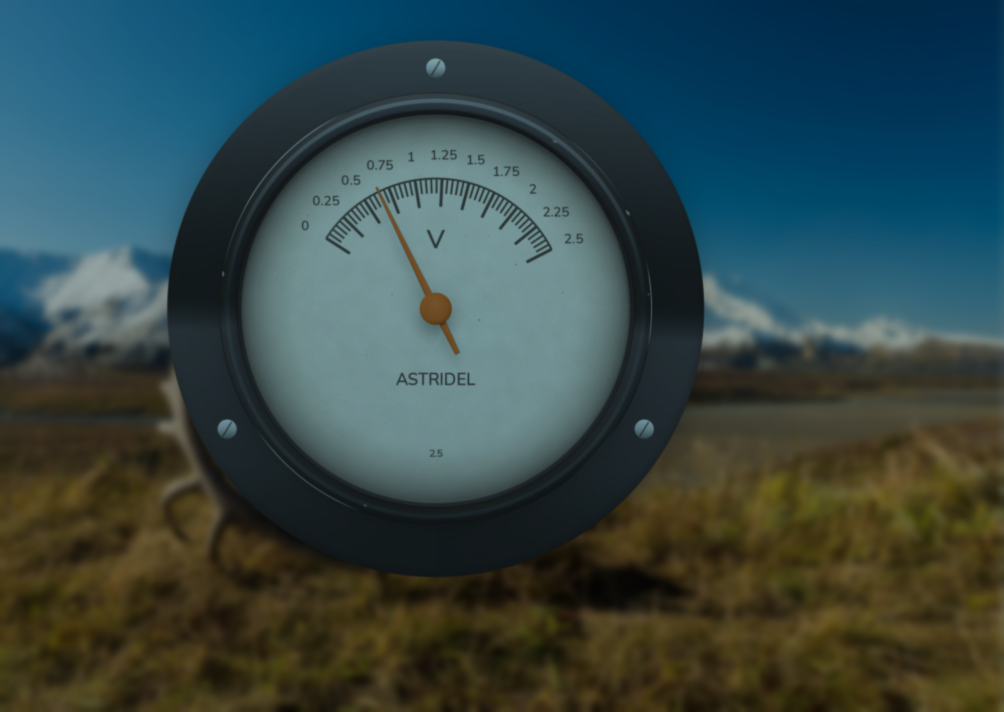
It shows 0.65 V
